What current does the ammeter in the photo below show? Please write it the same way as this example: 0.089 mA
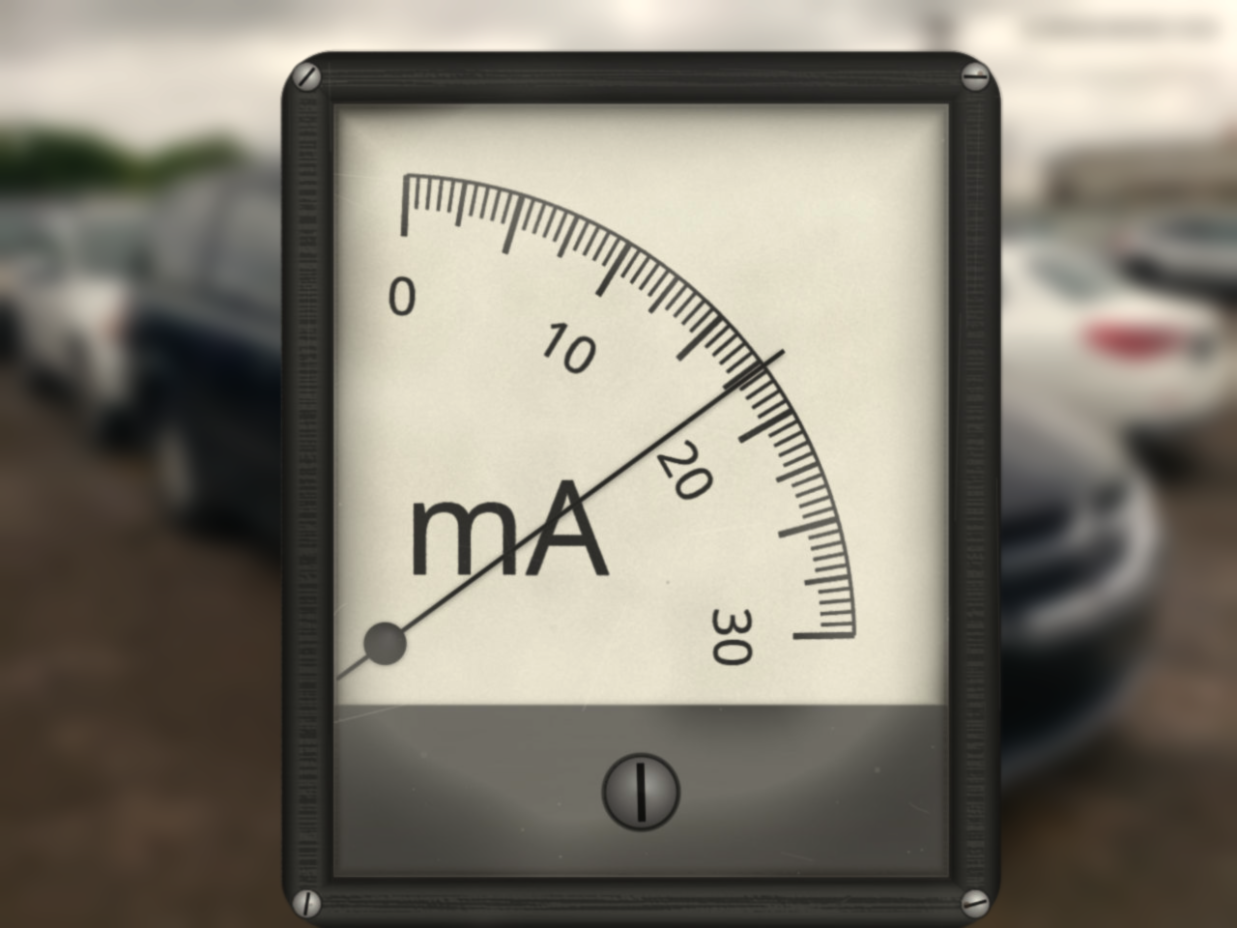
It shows 17.75 mA
